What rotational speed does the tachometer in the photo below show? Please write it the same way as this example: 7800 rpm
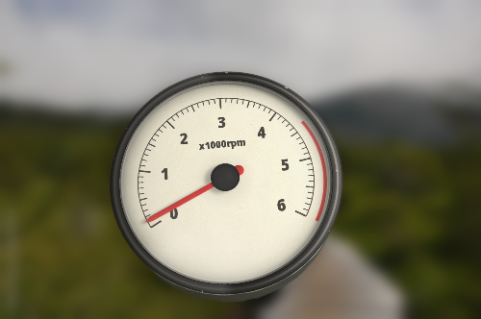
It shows 100 rpm
